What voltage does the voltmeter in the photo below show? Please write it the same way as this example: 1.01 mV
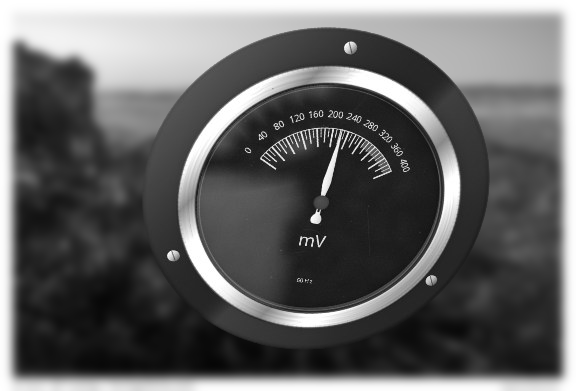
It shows 220 mV
